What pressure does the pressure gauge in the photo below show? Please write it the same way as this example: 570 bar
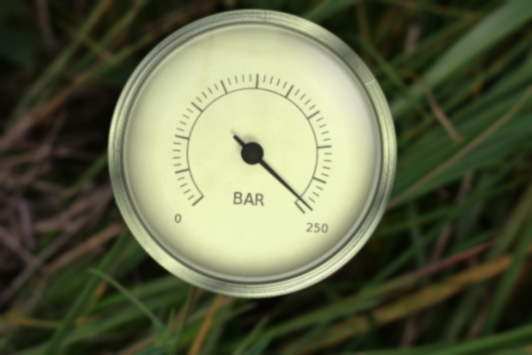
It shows 245 bar
